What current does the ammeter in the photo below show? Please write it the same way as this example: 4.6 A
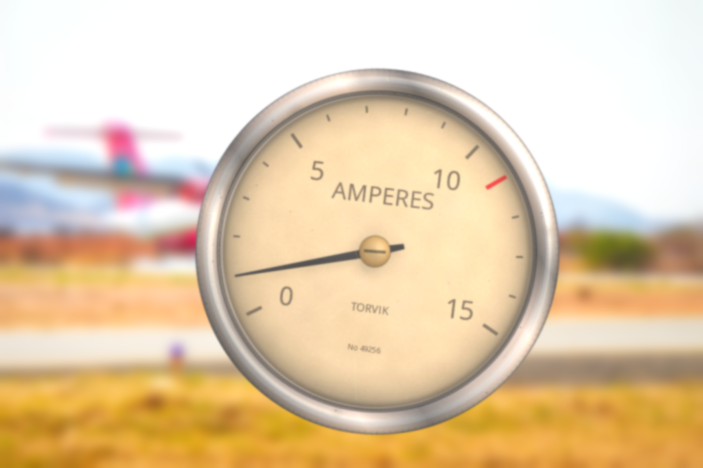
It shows 1 A
